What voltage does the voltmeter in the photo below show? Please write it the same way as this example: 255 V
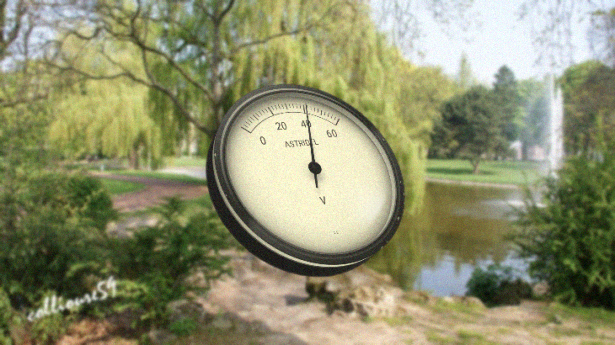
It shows 40 V
